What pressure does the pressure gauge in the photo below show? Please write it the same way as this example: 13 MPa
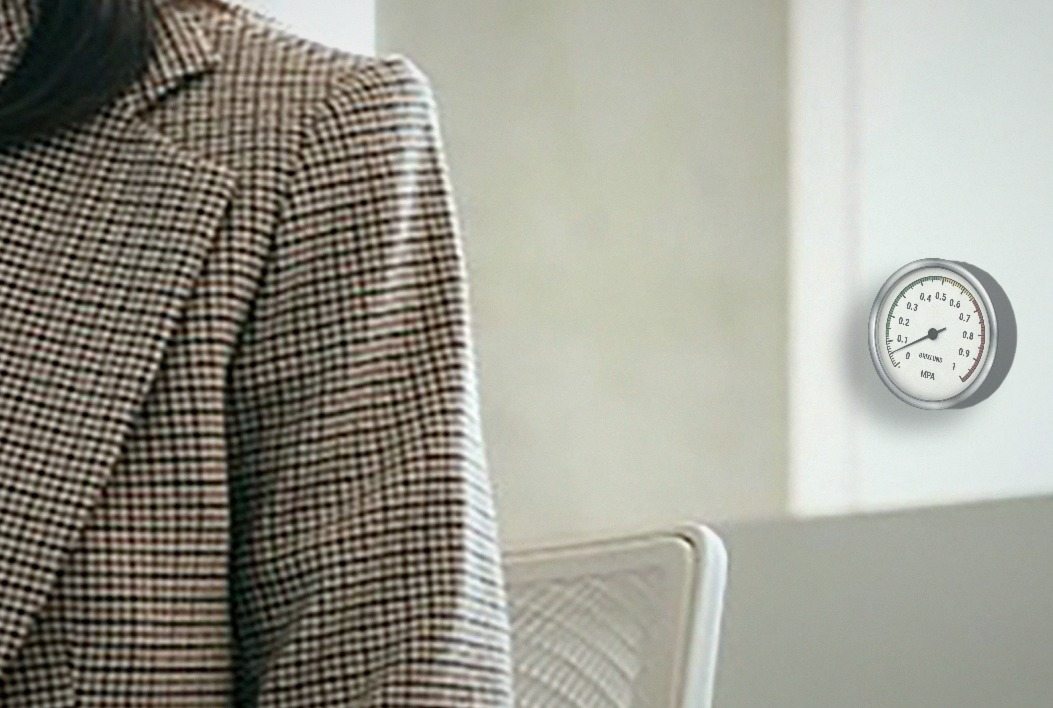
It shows 0.05 MPa
